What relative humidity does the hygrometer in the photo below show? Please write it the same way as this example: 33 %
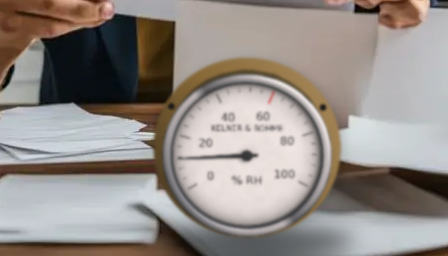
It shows 12 %
